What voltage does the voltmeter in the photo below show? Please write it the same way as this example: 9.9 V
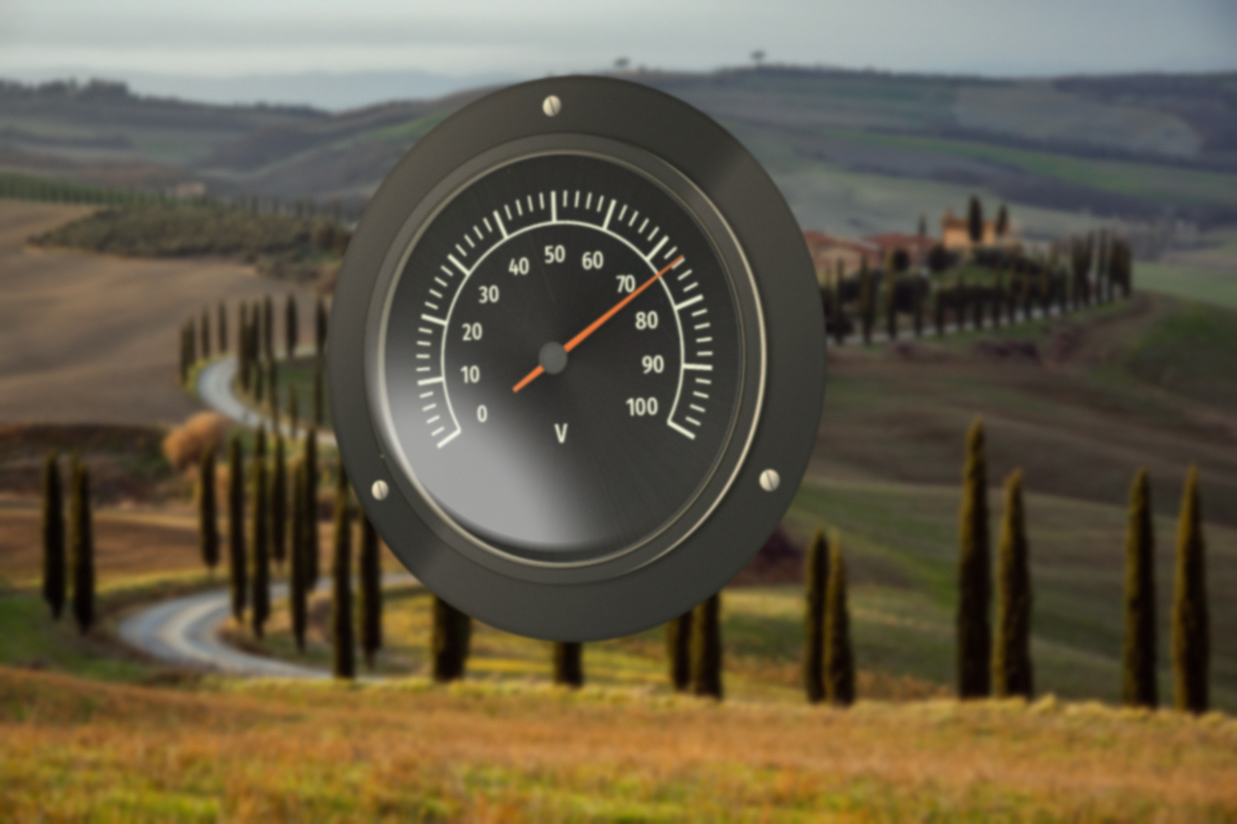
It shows 74 V
